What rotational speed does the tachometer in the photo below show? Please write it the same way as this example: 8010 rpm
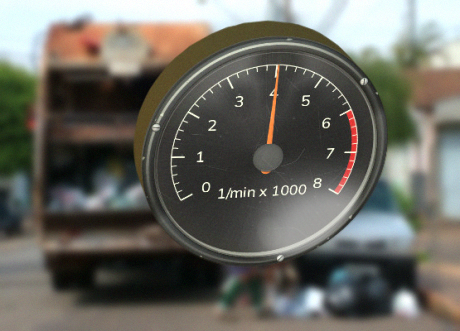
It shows 4000 rpm
